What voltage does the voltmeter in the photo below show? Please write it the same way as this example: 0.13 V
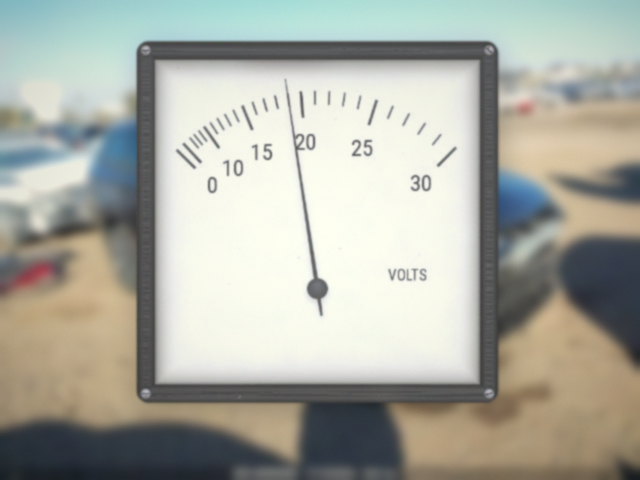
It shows 19 V
